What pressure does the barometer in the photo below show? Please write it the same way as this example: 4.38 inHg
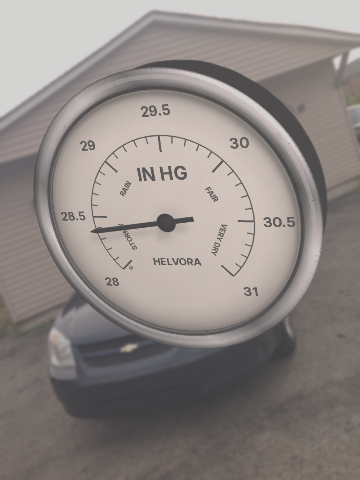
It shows 28.4 inHg
